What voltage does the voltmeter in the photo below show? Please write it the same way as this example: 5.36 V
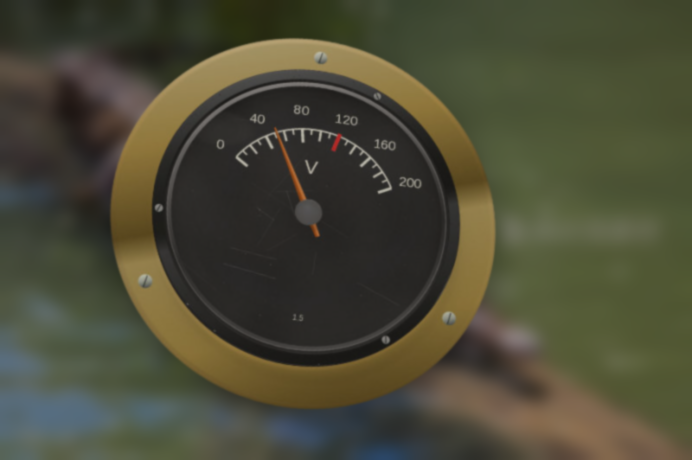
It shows 50 V
